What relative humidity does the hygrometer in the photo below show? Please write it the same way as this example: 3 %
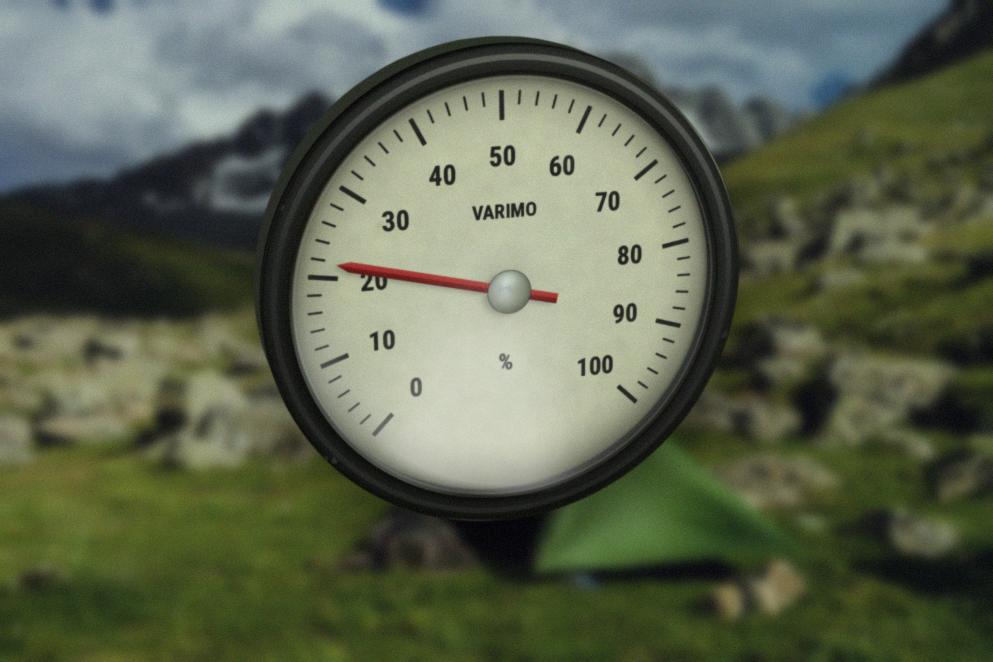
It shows 22 %
